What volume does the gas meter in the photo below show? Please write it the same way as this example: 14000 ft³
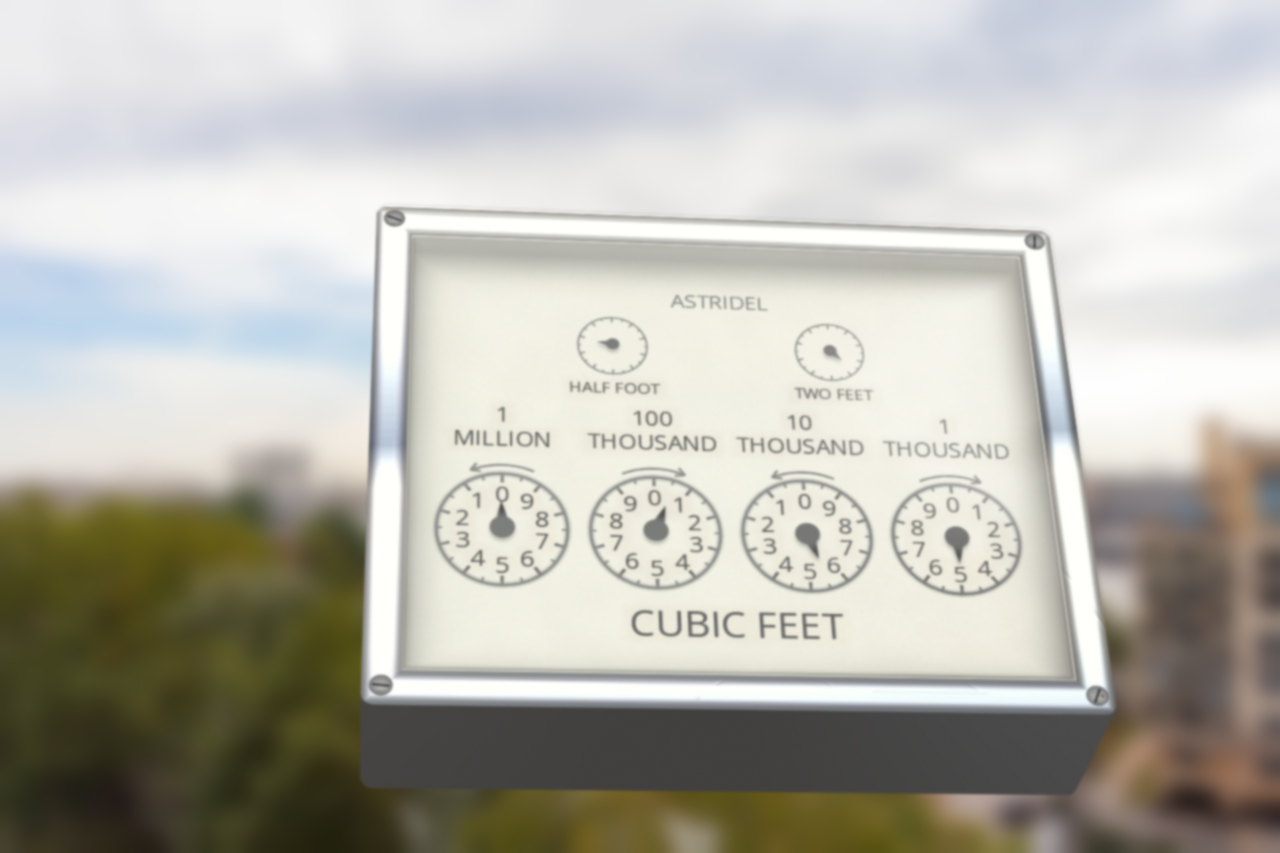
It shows 5500 ft³
